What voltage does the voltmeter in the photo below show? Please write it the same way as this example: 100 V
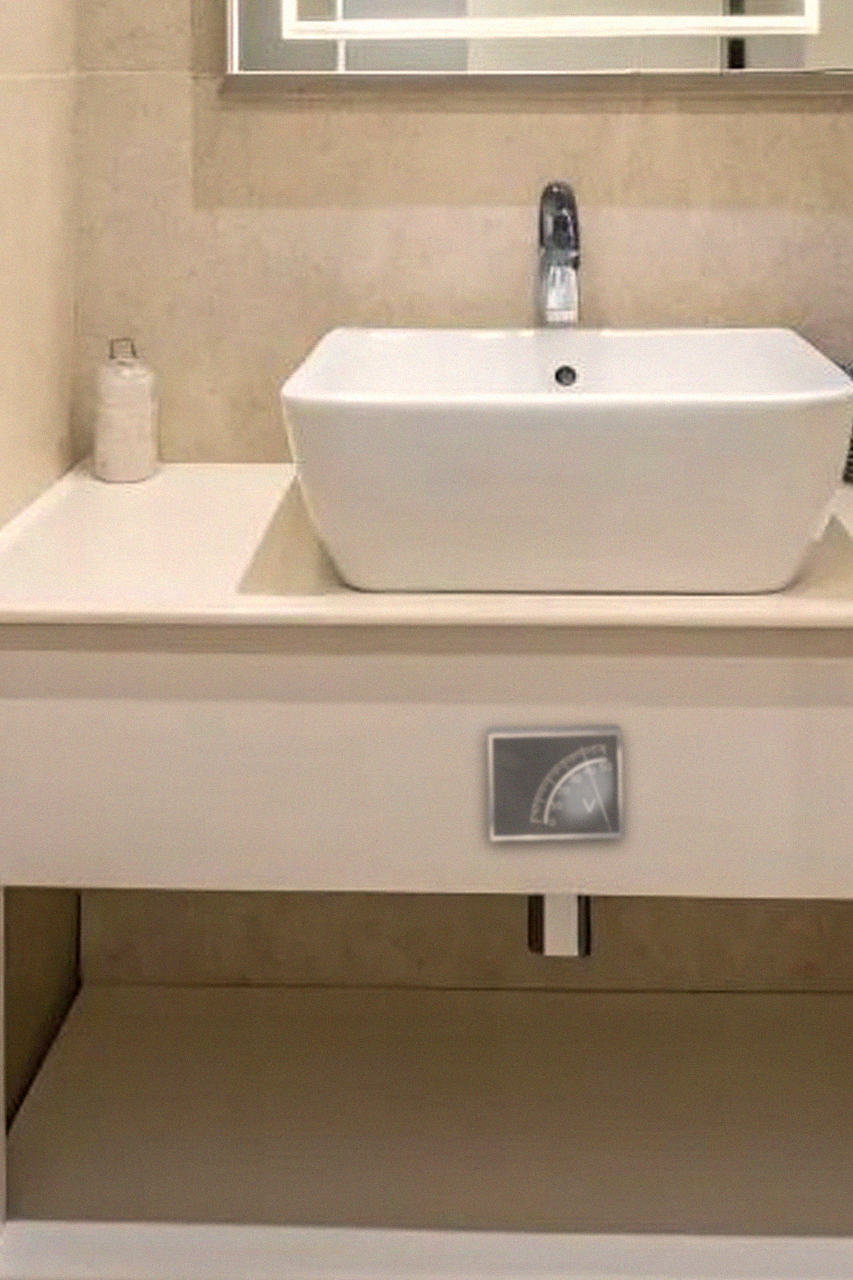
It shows 40 V
